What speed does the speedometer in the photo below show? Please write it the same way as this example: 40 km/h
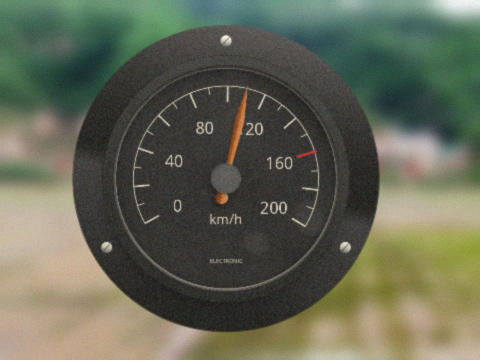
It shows 110 km/h
